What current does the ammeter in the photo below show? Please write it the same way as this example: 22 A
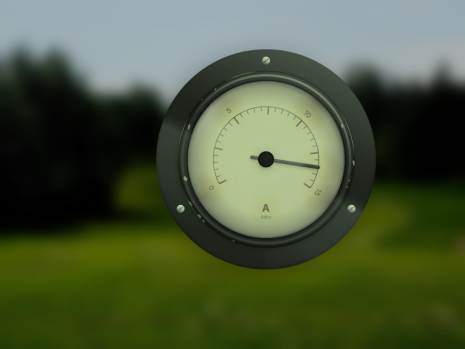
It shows 13.5 A
